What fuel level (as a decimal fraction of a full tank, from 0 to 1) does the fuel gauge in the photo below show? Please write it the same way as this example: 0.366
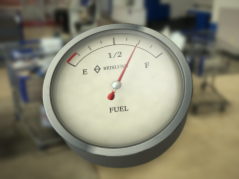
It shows 0.75
